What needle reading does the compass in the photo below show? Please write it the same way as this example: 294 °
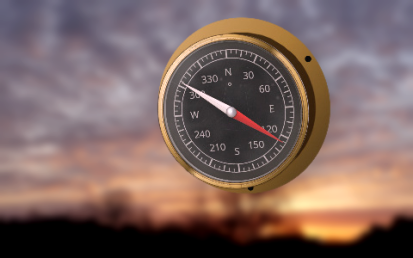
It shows 125 °
